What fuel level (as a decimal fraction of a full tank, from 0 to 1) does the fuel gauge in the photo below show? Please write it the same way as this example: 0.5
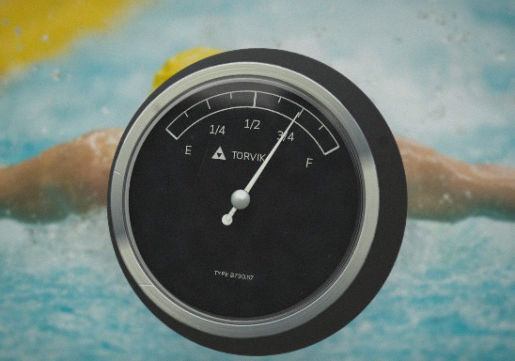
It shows 0.75
